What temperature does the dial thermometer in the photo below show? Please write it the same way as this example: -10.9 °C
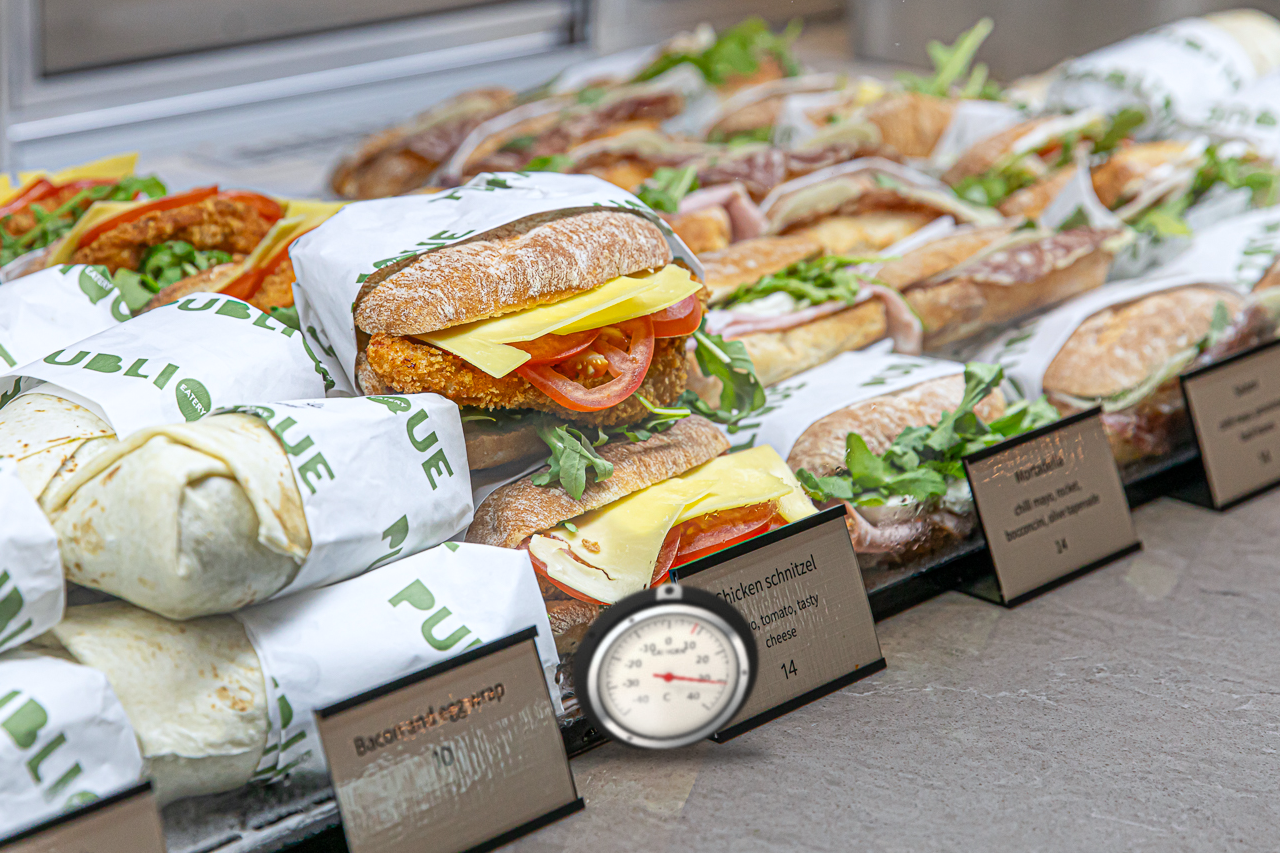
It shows 30 °C
